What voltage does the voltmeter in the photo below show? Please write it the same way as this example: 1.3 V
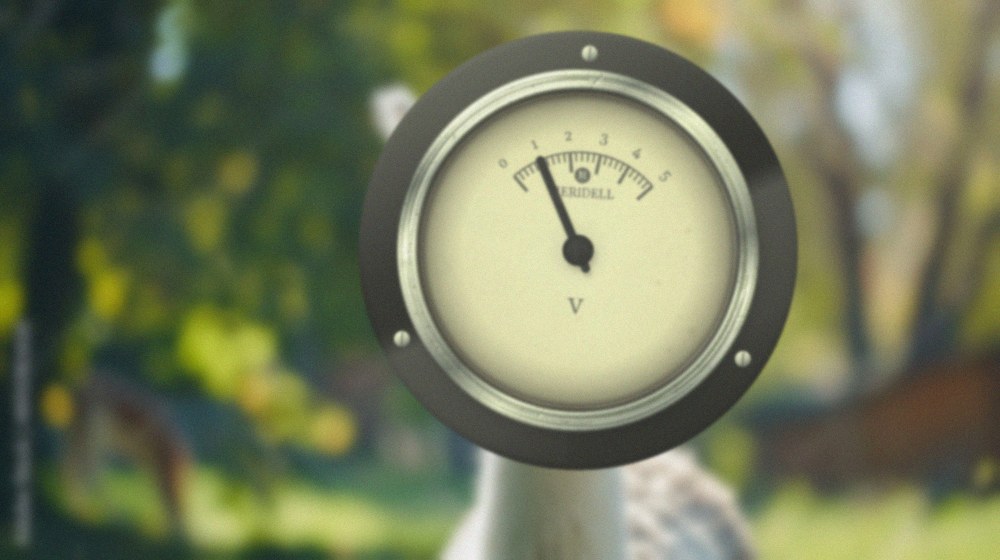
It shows 1 V
